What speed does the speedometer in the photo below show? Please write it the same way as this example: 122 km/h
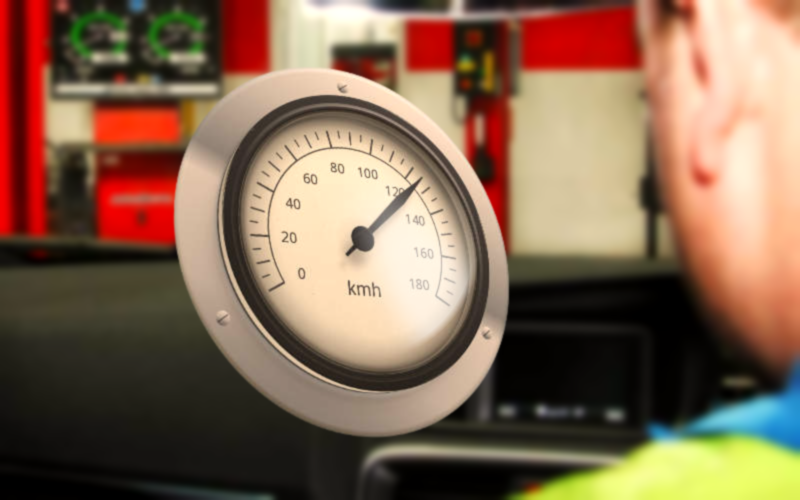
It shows 125 km/h
